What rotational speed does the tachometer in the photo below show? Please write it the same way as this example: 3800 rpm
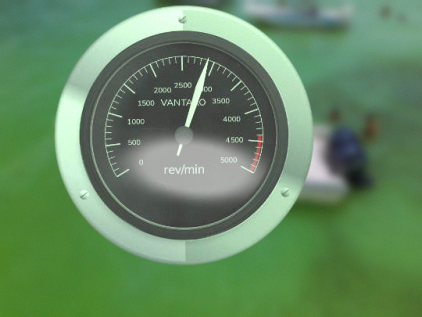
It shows 2900 rpm
